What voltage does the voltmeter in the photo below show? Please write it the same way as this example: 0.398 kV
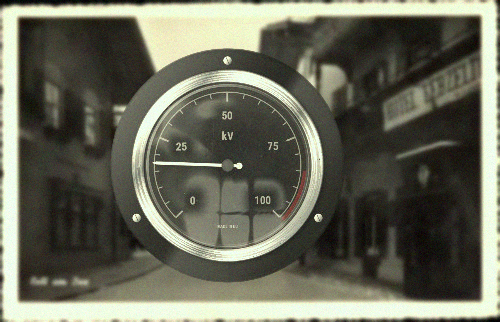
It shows 17.5 kV
